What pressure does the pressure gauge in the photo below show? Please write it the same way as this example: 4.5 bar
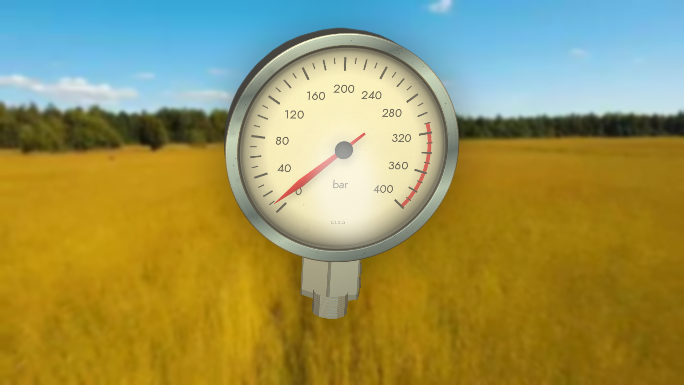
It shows 10 bar
